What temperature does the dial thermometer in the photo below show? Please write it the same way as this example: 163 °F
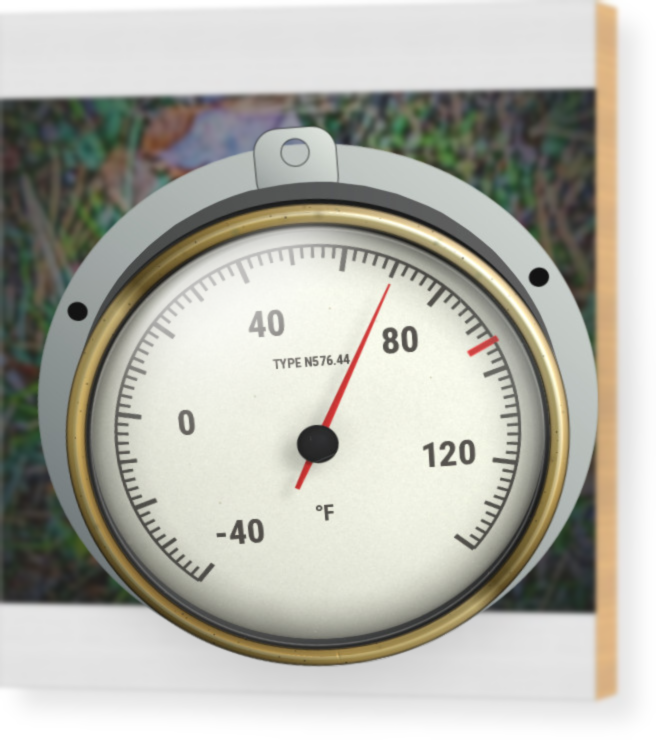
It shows 70 °F
